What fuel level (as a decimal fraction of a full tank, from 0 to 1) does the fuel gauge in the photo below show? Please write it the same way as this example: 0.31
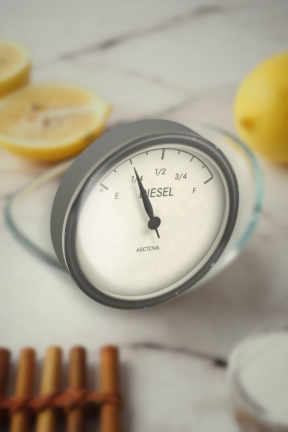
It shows 0.25
